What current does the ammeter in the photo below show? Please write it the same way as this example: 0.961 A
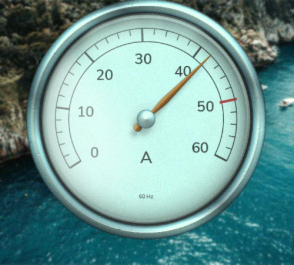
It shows 42 A
